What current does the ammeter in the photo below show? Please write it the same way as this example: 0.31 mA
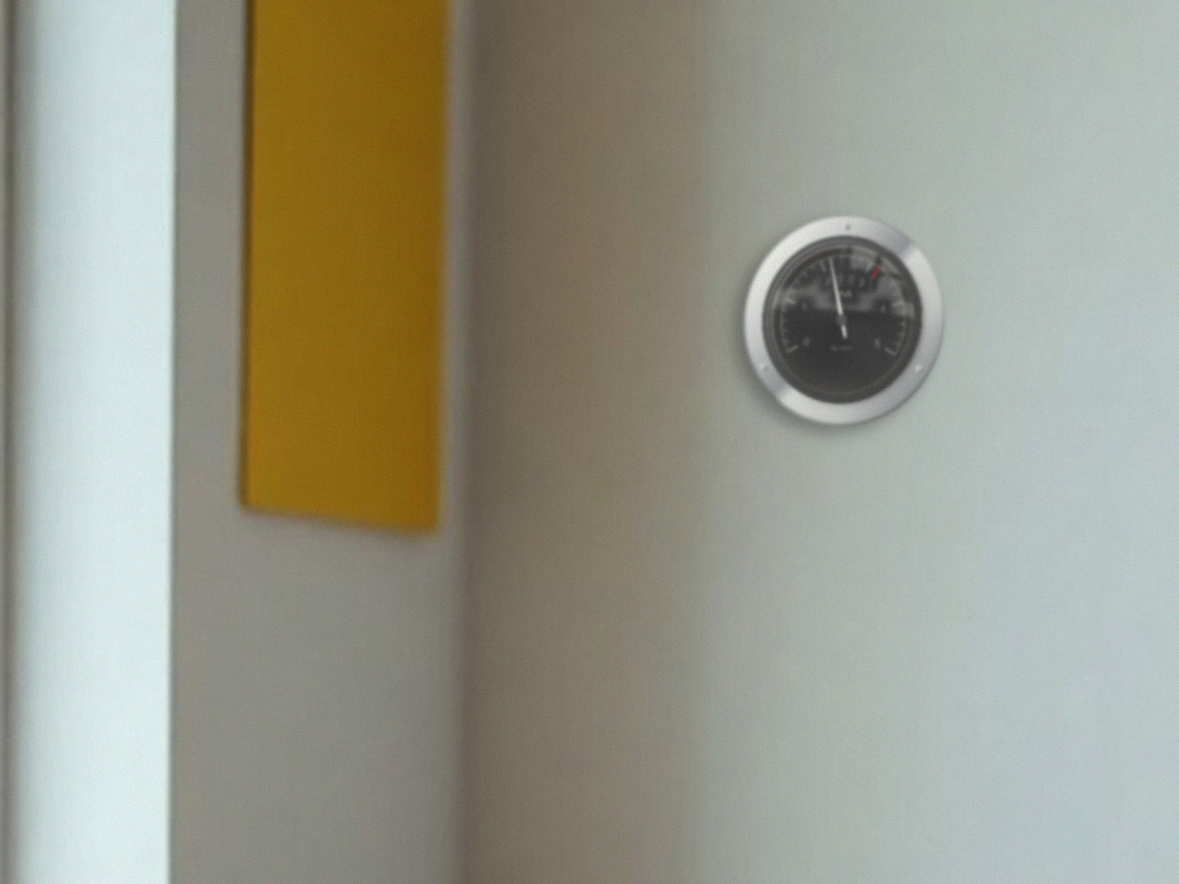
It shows 2.2 mA
